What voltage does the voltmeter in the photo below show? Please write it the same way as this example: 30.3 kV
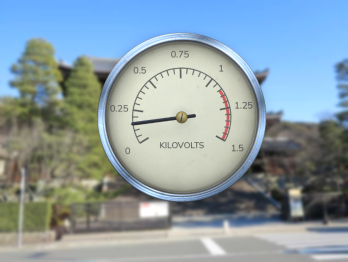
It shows 0.15 kV
